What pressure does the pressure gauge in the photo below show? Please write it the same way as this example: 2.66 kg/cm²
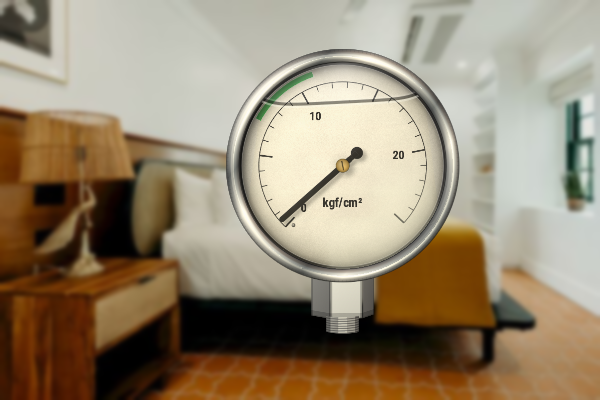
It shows 0.5 kg/cm²
